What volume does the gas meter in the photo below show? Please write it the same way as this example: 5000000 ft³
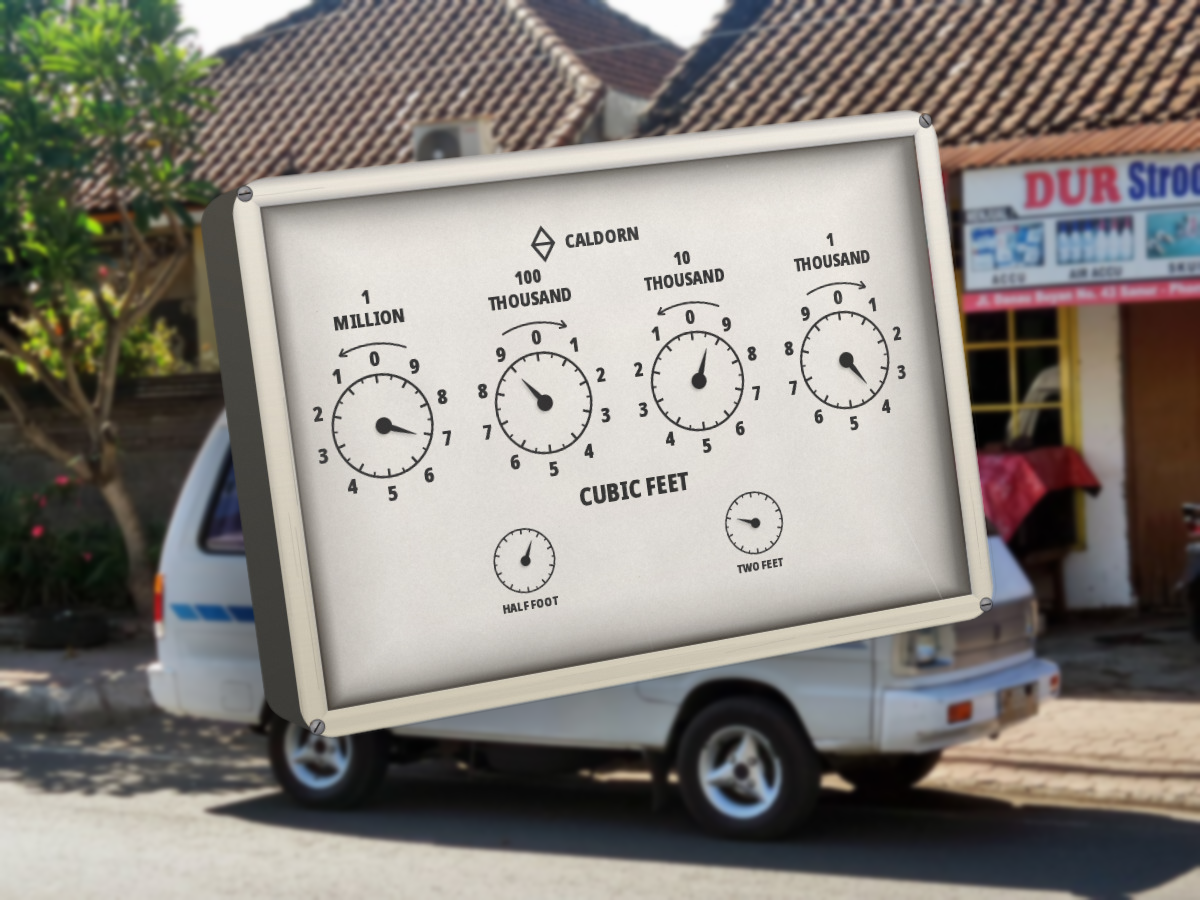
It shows 689400 ft³
